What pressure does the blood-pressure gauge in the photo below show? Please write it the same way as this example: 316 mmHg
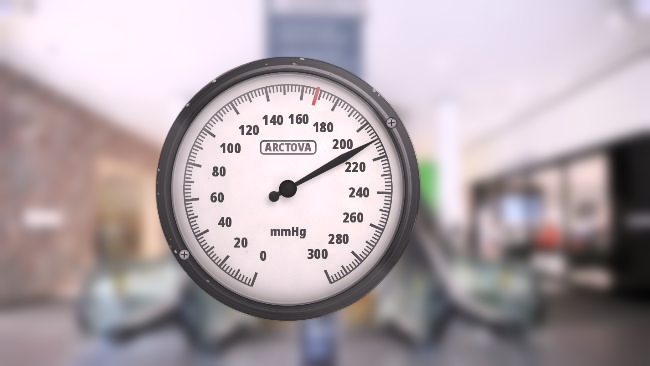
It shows 210 mmHg
